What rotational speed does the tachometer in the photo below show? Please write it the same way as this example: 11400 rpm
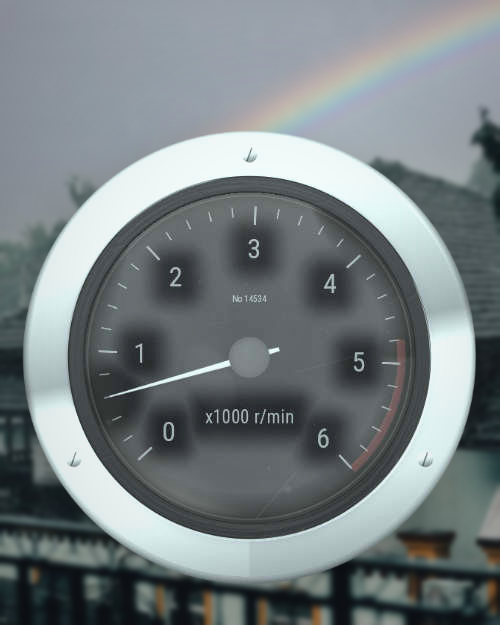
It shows 600 rpm
